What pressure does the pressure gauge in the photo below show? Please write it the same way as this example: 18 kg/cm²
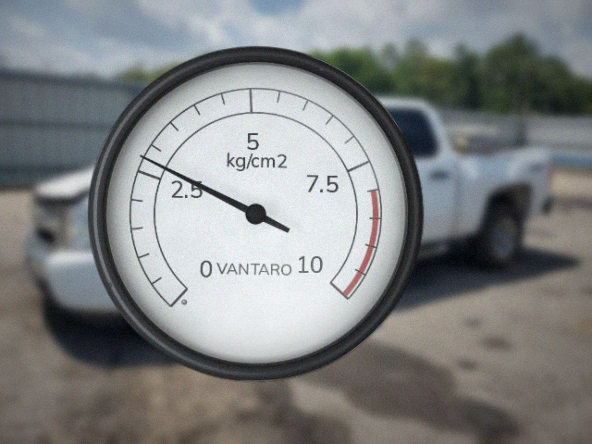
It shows 2.75 kg/cm²
